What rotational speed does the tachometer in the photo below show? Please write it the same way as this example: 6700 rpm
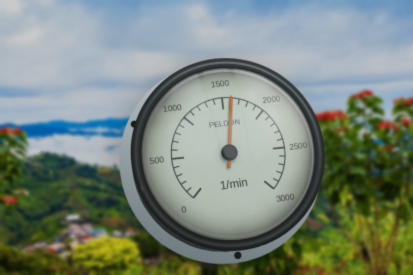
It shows 1600 rpm
